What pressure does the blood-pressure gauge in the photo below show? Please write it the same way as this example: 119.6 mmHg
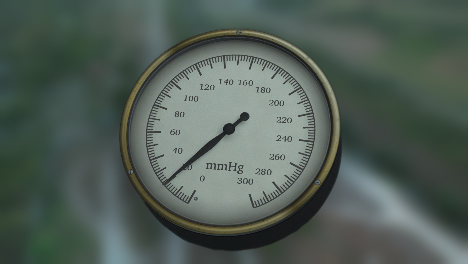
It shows 20 mmHg
